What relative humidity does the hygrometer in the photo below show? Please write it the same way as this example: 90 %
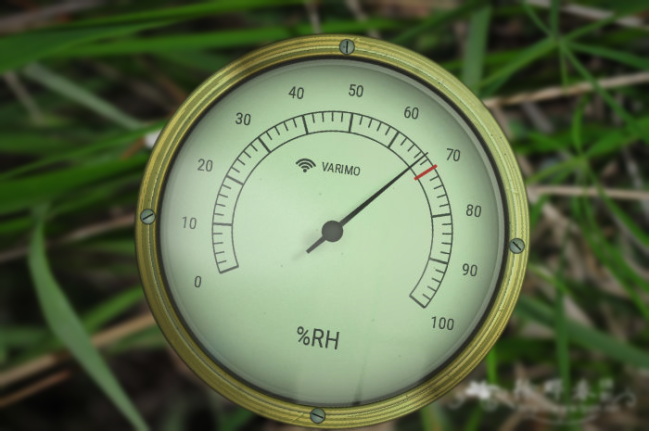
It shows 67 %
